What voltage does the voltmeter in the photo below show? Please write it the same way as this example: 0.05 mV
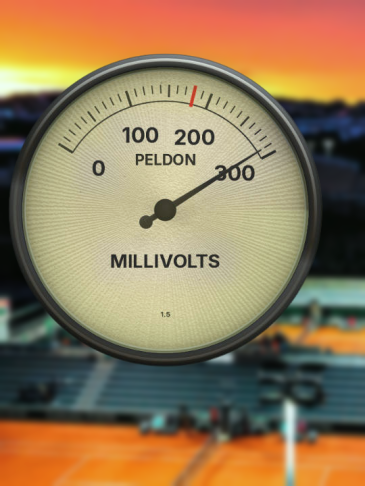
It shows 290 mV
